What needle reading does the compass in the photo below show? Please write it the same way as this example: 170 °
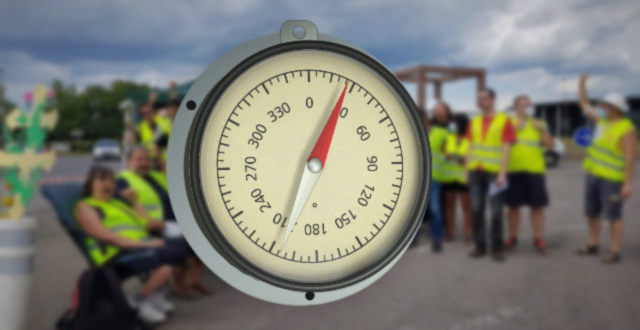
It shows 25 °
